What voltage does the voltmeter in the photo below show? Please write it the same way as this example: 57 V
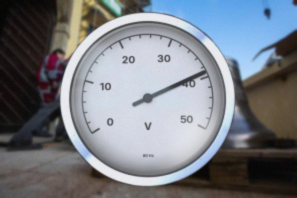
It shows 39 V
